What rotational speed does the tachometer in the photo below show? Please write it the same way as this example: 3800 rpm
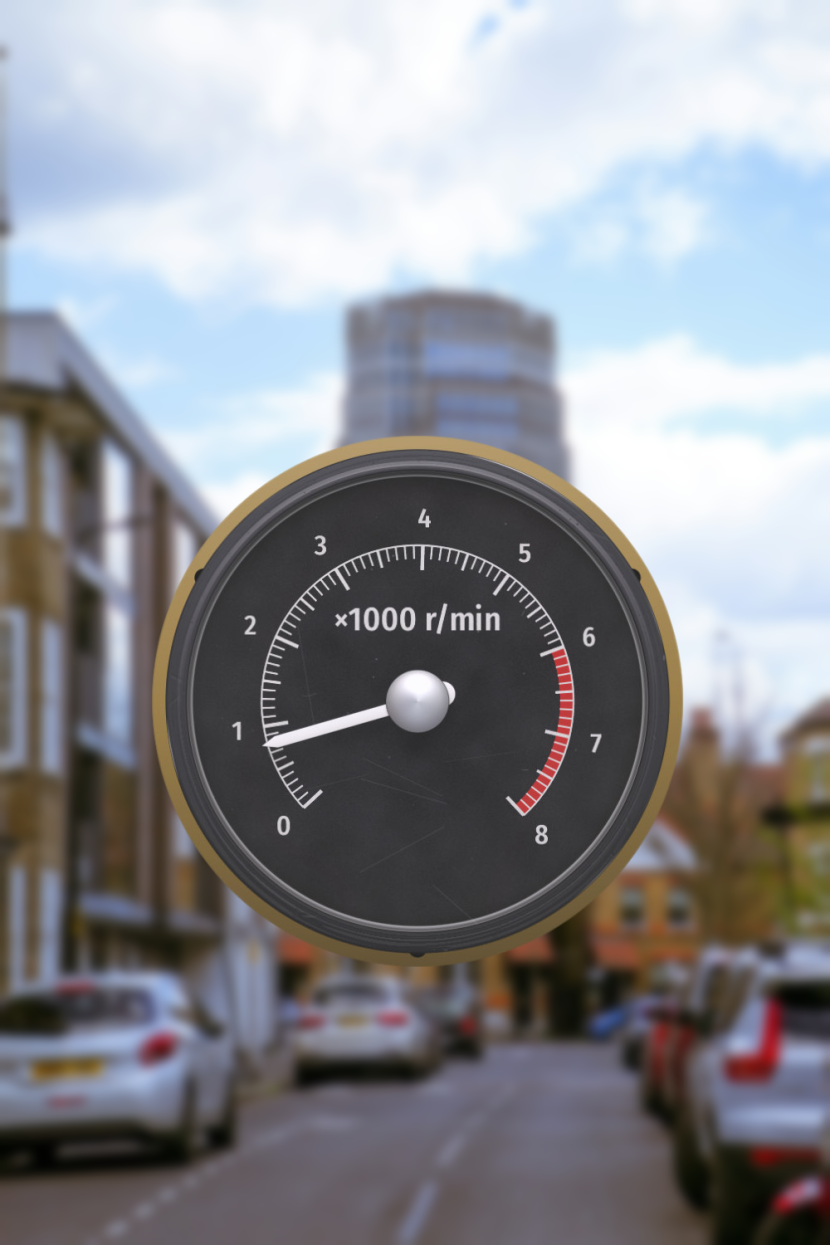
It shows 800 rpm
